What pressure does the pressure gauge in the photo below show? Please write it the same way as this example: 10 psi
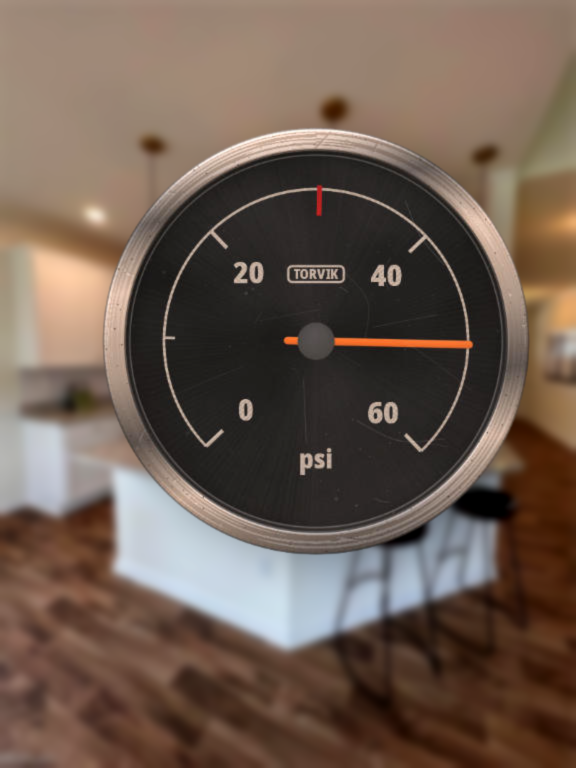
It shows 50 psi
